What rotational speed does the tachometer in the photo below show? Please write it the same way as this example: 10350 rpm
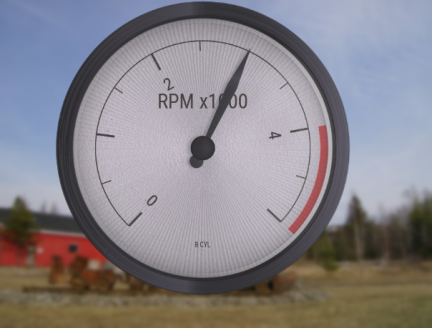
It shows 3000 rpm
